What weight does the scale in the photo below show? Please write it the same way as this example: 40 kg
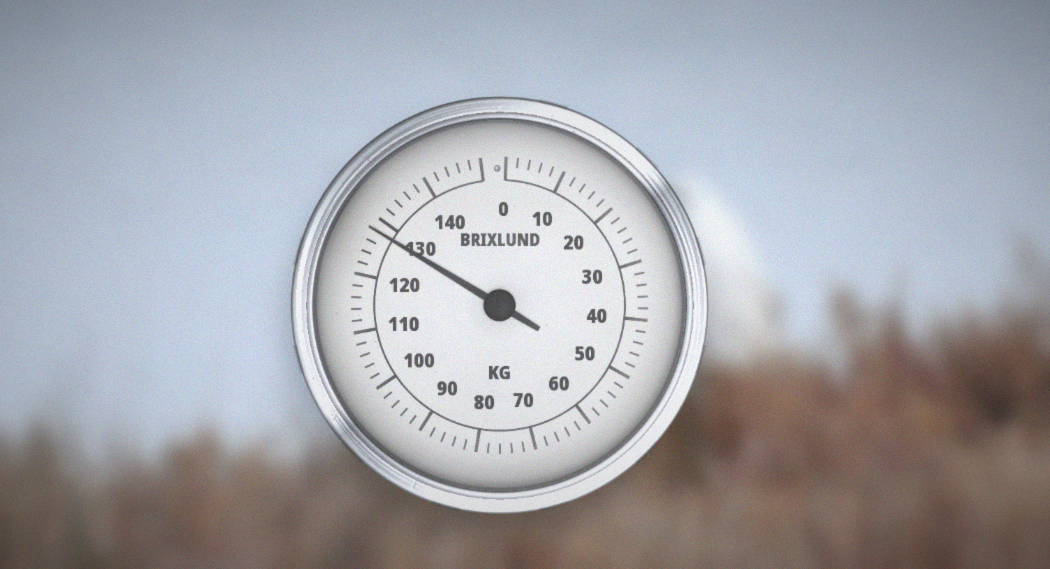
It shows 128 kg
